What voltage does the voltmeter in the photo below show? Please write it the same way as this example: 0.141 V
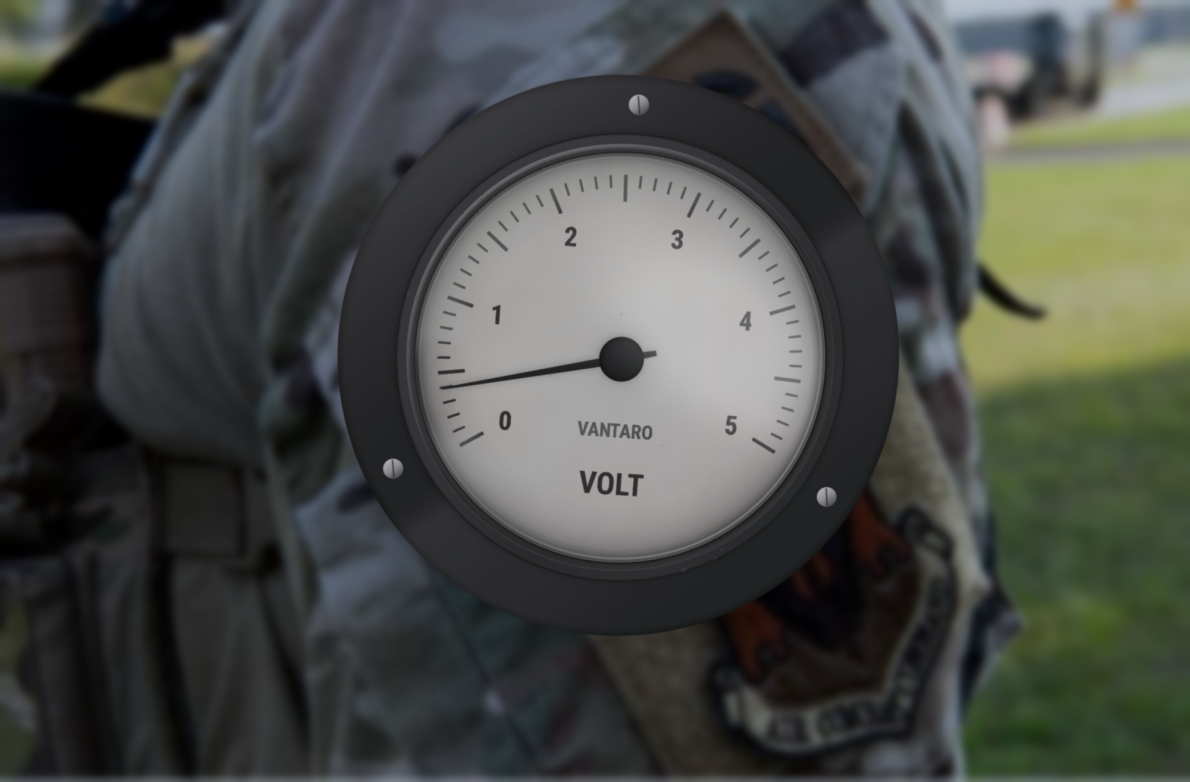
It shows 0.4 V
